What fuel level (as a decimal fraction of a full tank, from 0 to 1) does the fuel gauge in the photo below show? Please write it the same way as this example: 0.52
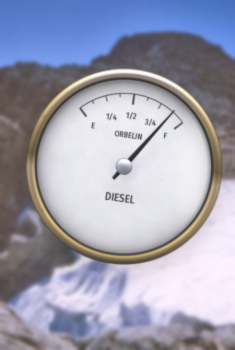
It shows 0.875
